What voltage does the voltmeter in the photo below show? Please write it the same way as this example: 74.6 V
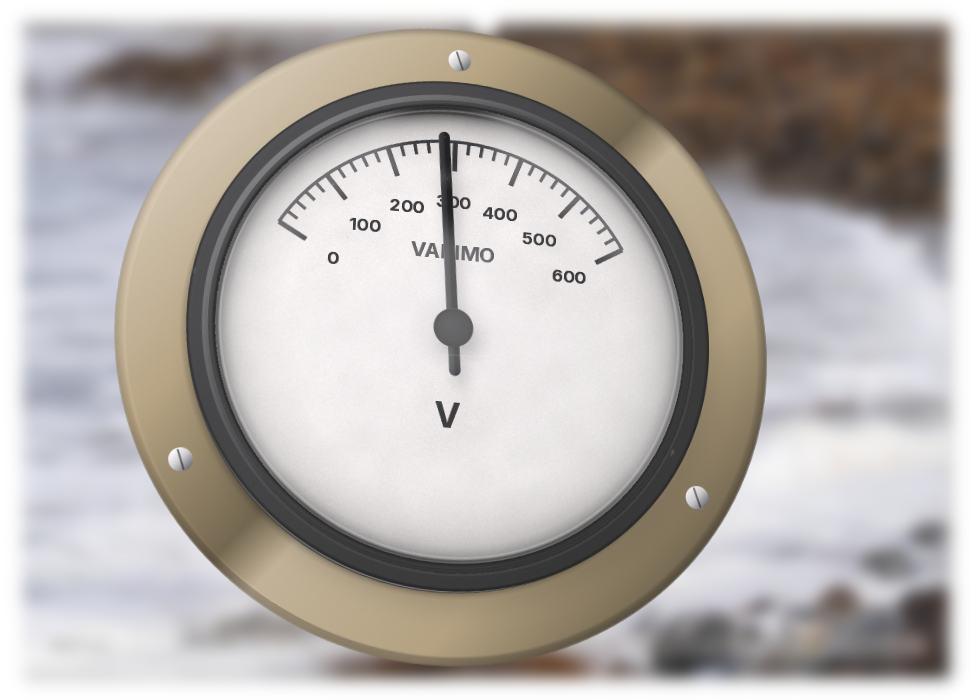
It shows 280 V
